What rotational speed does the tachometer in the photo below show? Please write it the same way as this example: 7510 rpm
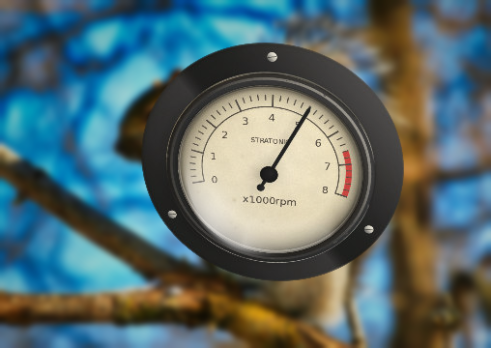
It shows 5000 rpm
